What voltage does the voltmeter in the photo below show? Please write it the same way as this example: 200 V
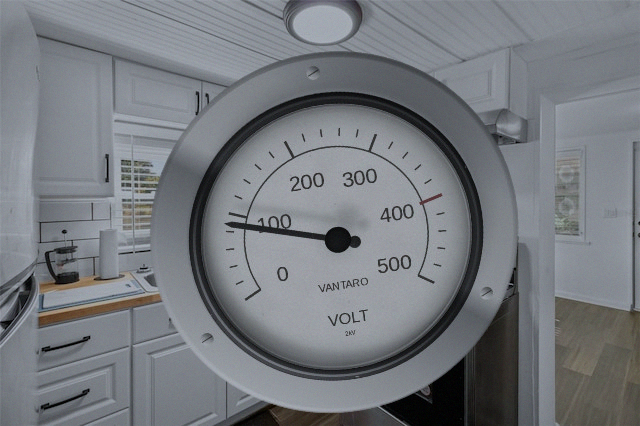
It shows 90 V
